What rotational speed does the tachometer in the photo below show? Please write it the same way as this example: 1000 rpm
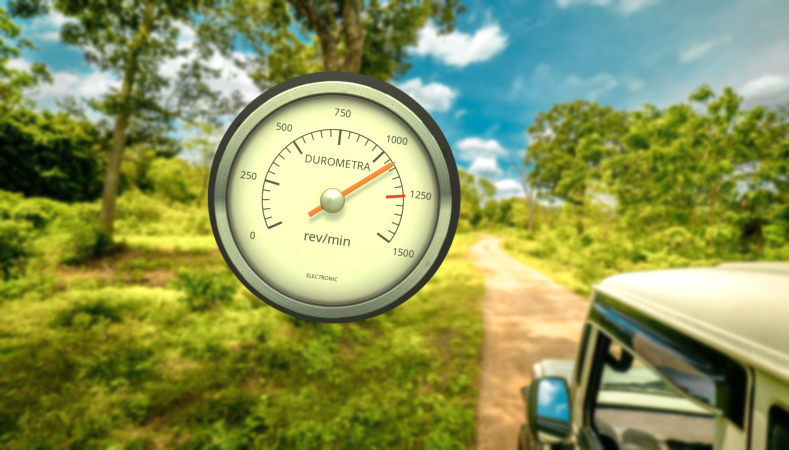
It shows 1075 rpm
